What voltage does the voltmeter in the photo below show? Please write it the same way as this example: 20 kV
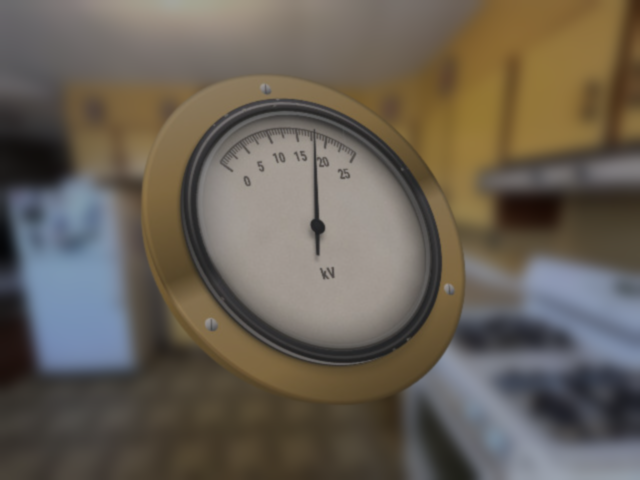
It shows 17.5 kV
